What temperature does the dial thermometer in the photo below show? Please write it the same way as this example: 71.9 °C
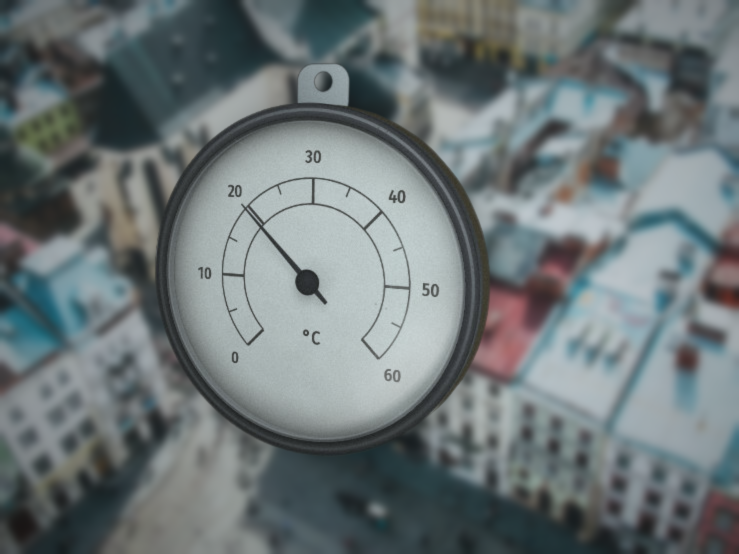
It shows 20 °C
